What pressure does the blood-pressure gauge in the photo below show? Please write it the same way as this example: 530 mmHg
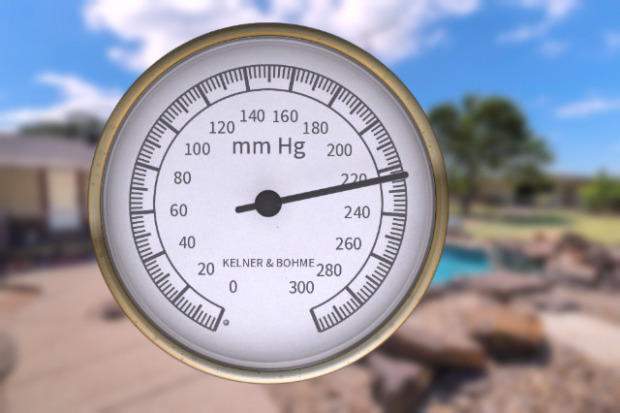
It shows 224 mmHg
